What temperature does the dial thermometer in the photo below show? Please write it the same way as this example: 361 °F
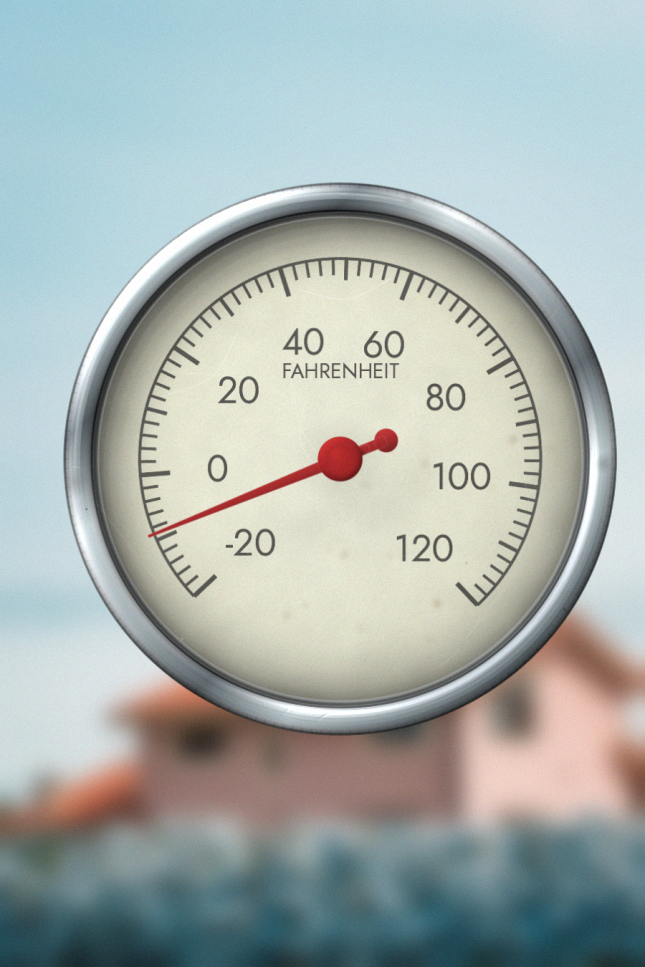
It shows -9 °F
